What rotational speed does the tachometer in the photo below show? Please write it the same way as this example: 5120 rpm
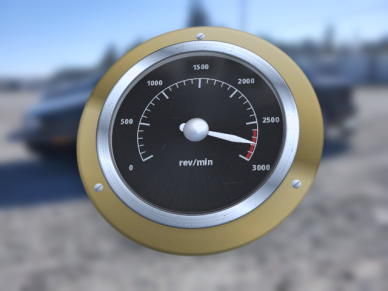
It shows 2800 rpm
